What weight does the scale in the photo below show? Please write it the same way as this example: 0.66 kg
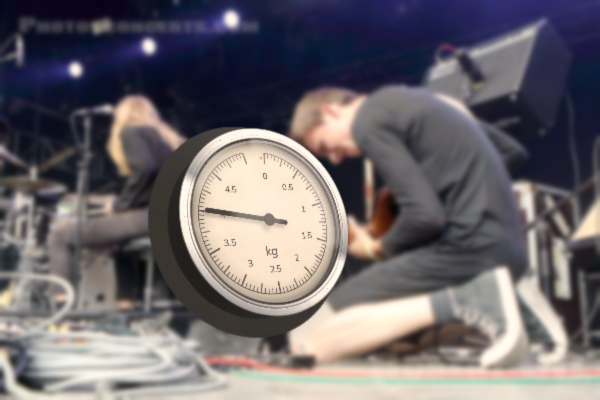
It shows 4 kg
